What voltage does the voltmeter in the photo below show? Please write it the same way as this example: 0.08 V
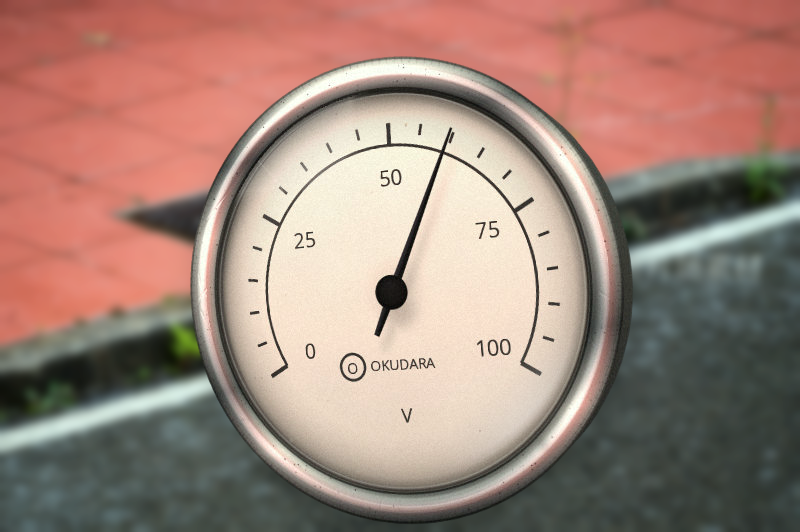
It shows 60 V
